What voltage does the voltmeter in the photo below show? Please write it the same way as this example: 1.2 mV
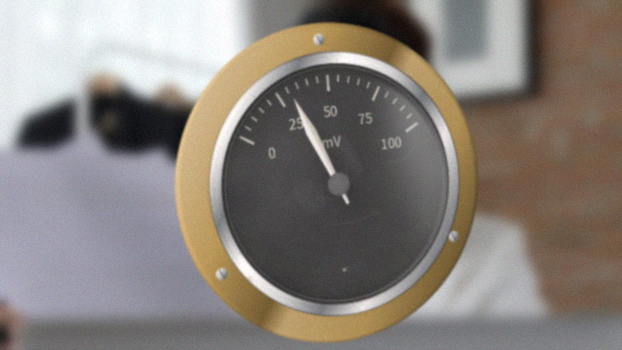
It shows 30 mV
